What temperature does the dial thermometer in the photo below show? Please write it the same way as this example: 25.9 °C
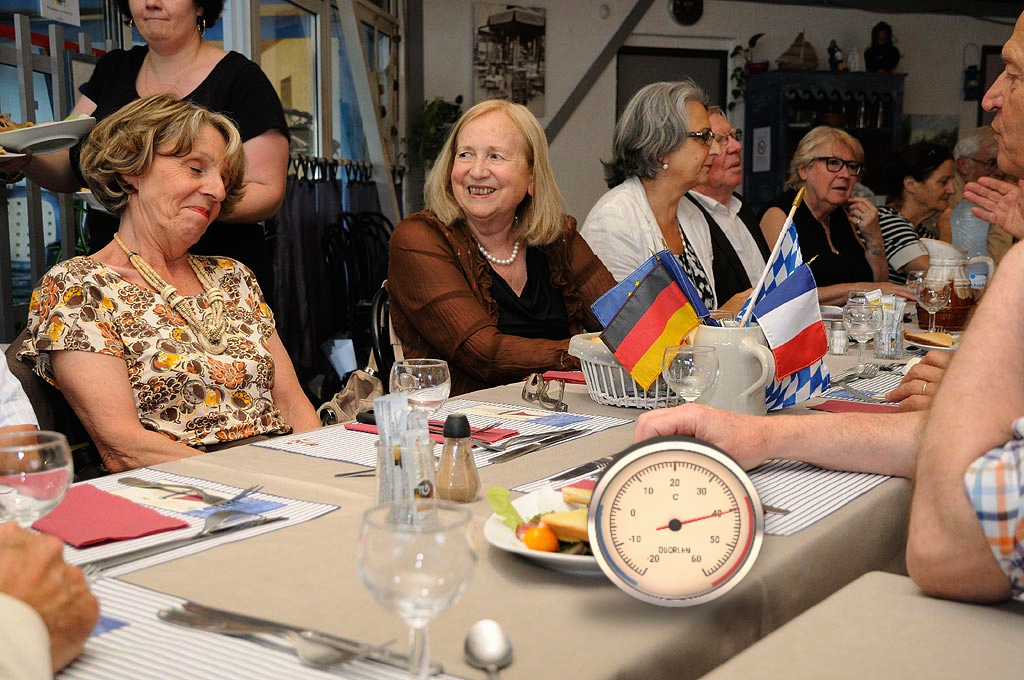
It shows 40 °C
